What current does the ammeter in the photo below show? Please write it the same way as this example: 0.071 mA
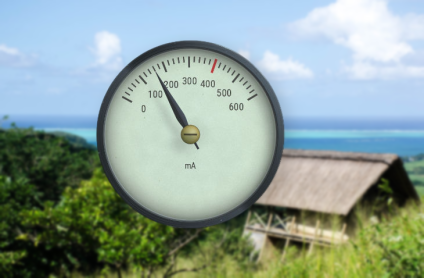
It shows 160 mA
